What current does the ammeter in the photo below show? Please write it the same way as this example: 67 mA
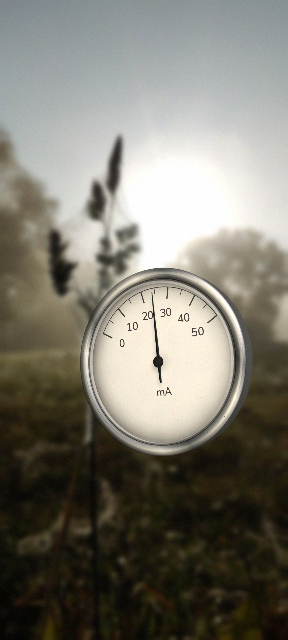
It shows 25 mA
